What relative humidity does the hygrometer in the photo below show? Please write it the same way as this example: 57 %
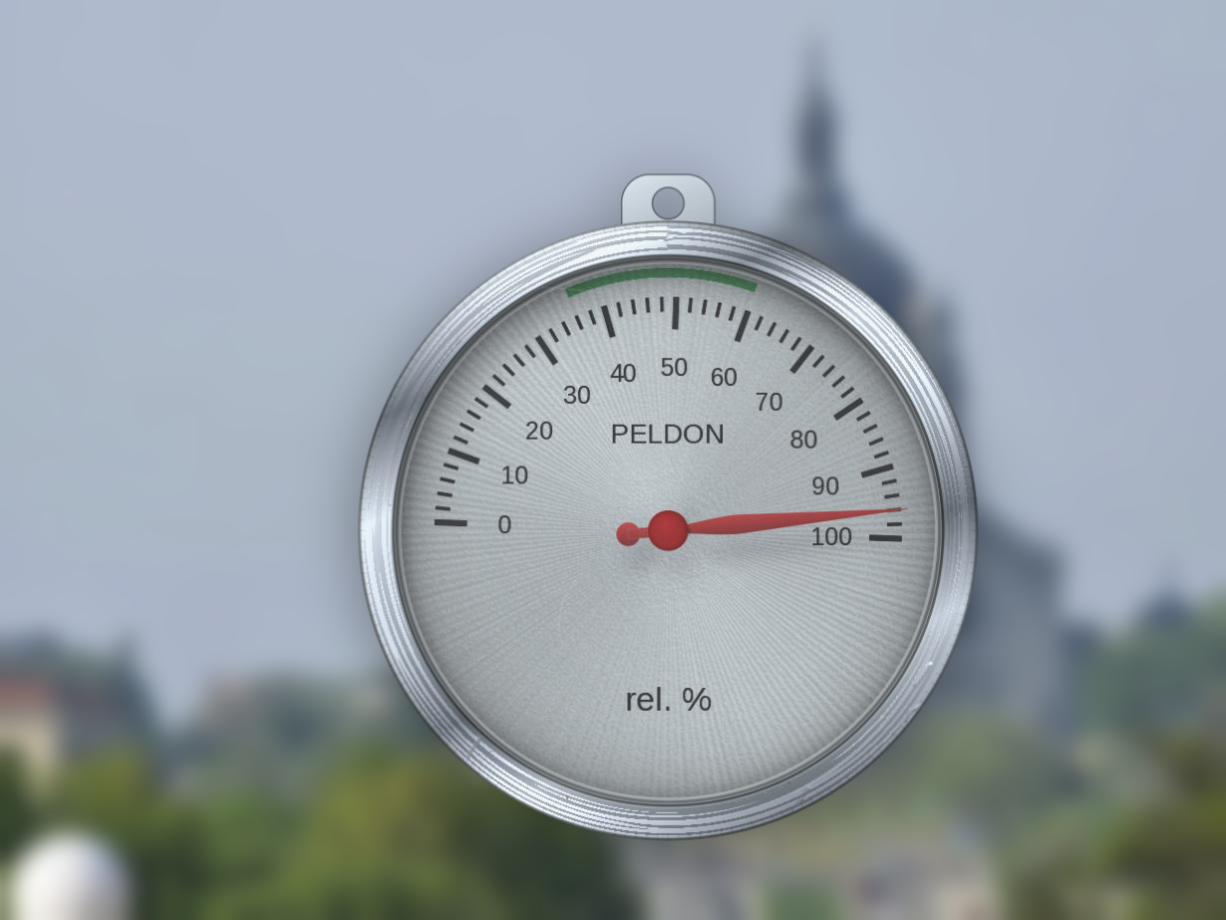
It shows 96 %
